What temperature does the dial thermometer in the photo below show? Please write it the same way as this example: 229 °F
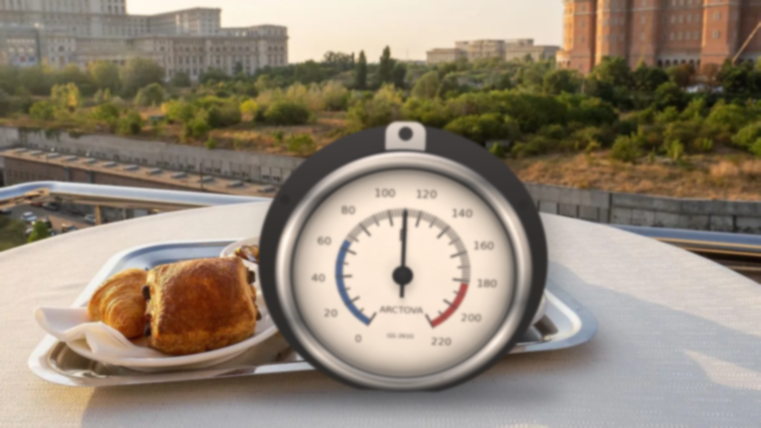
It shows 110 °F
